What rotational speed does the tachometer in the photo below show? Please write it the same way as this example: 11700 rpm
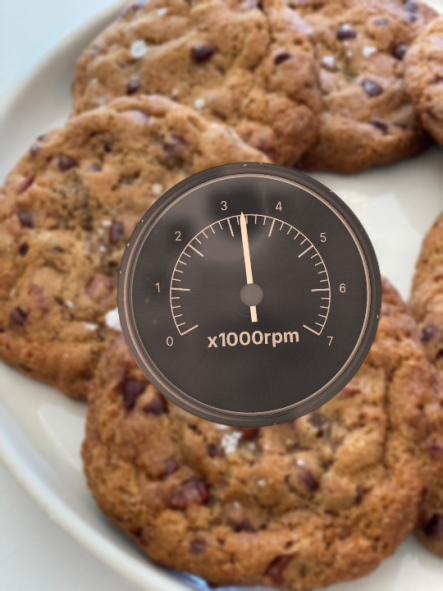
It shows 3300 rpm
